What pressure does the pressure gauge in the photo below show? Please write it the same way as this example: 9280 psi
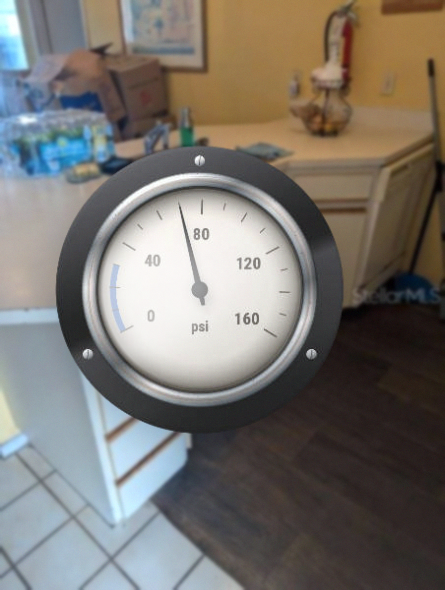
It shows 70 psi
